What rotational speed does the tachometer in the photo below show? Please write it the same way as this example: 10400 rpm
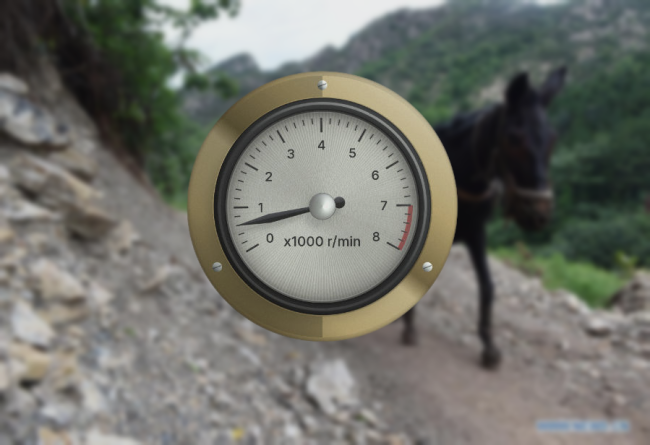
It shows 600 rpm
